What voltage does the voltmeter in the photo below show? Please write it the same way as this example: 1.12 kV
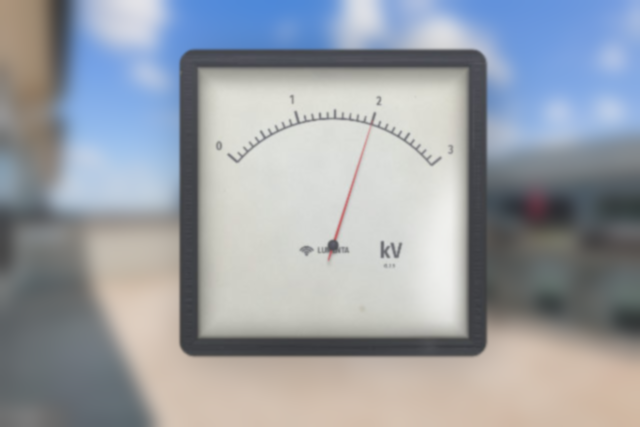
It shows 2 kV
